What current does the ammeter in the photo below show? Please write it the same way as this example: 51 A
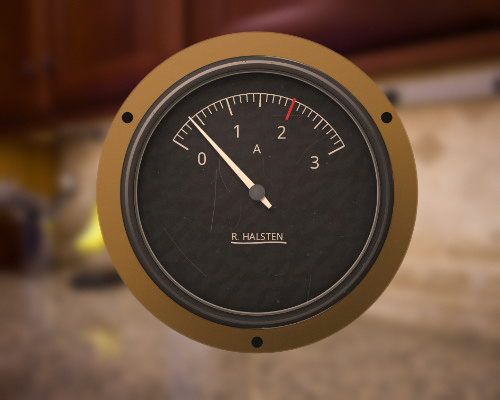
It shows 0.4 A
